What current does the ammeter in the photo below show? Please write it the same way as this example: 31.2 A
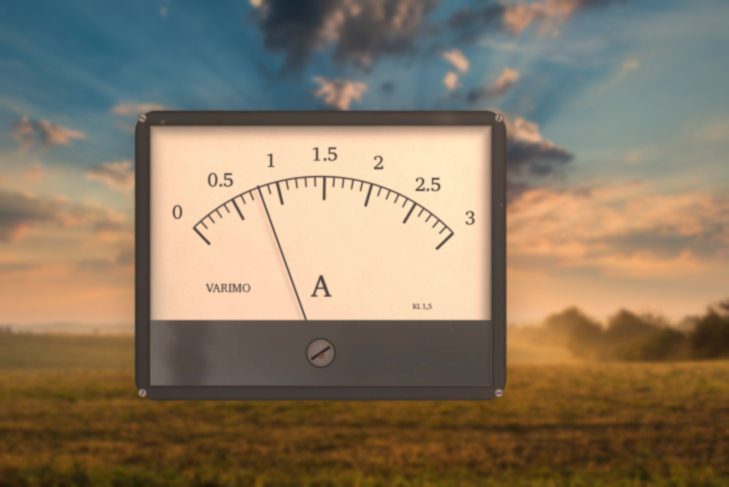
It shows 0.8 A
